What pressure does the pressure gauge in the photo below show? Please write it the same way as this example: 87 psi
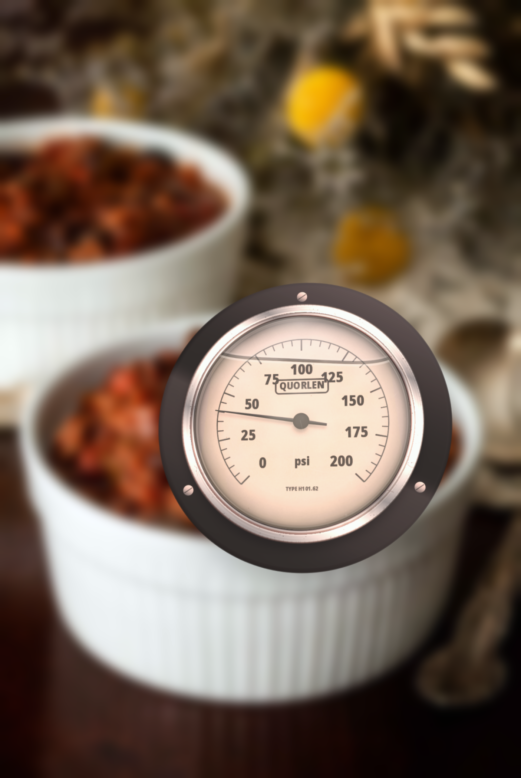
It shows 40 psi
